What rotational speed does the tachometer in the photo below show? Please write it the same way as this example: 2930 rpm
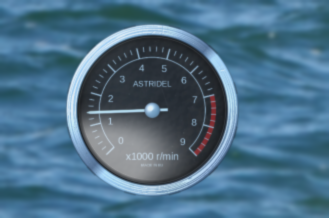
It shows 1400 rpm
